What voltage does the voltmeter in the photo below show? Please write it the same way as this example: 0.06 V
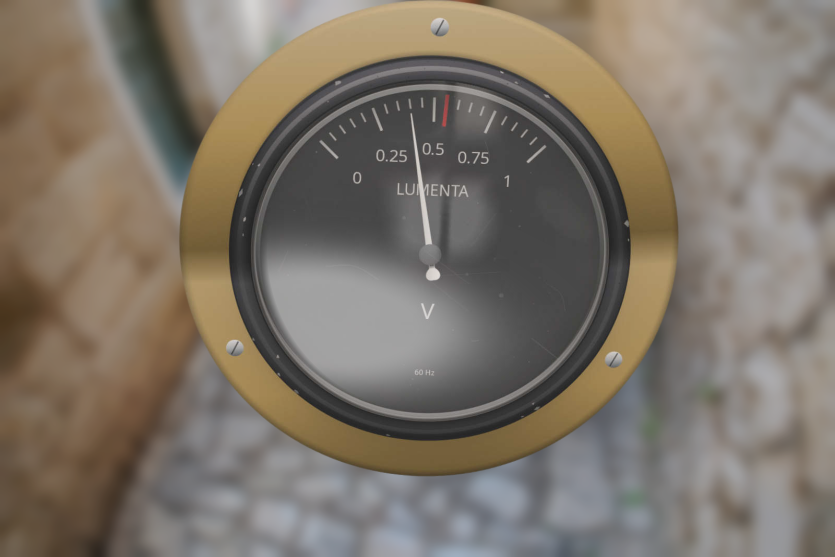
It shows 0.4 V
